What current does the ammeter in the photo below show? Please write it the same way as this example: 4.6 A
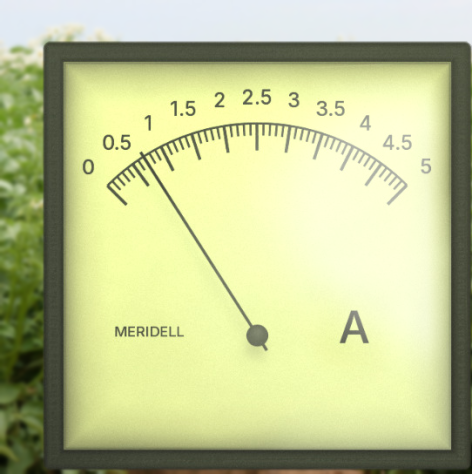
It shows 0.7 A
